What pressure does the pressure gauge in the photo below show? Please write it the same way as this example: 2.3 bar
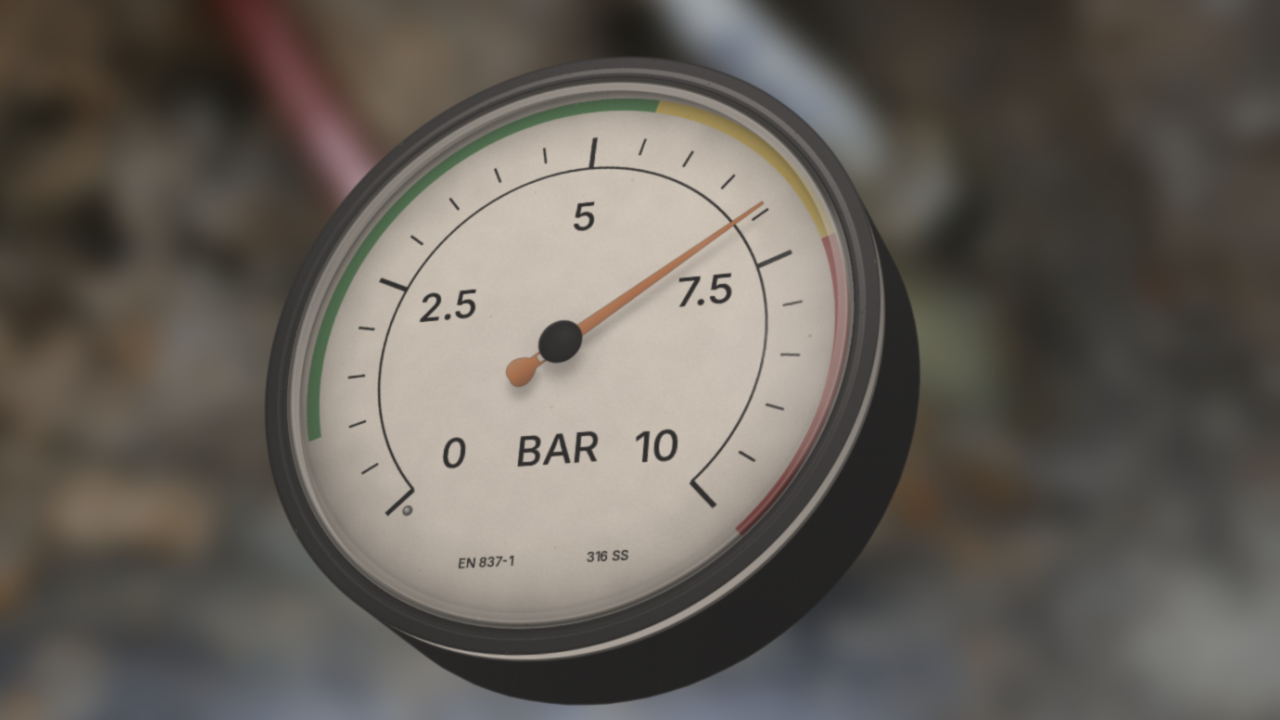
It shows 7 bar
